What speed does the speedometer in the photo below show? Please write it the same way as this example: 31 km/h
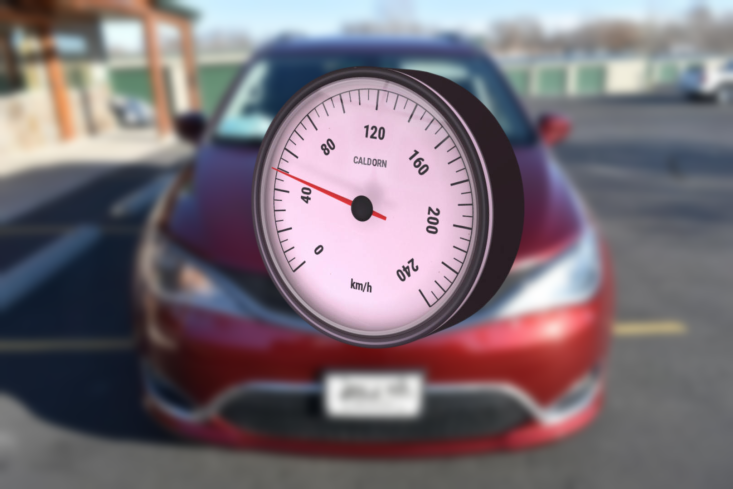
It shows 50 km/h
